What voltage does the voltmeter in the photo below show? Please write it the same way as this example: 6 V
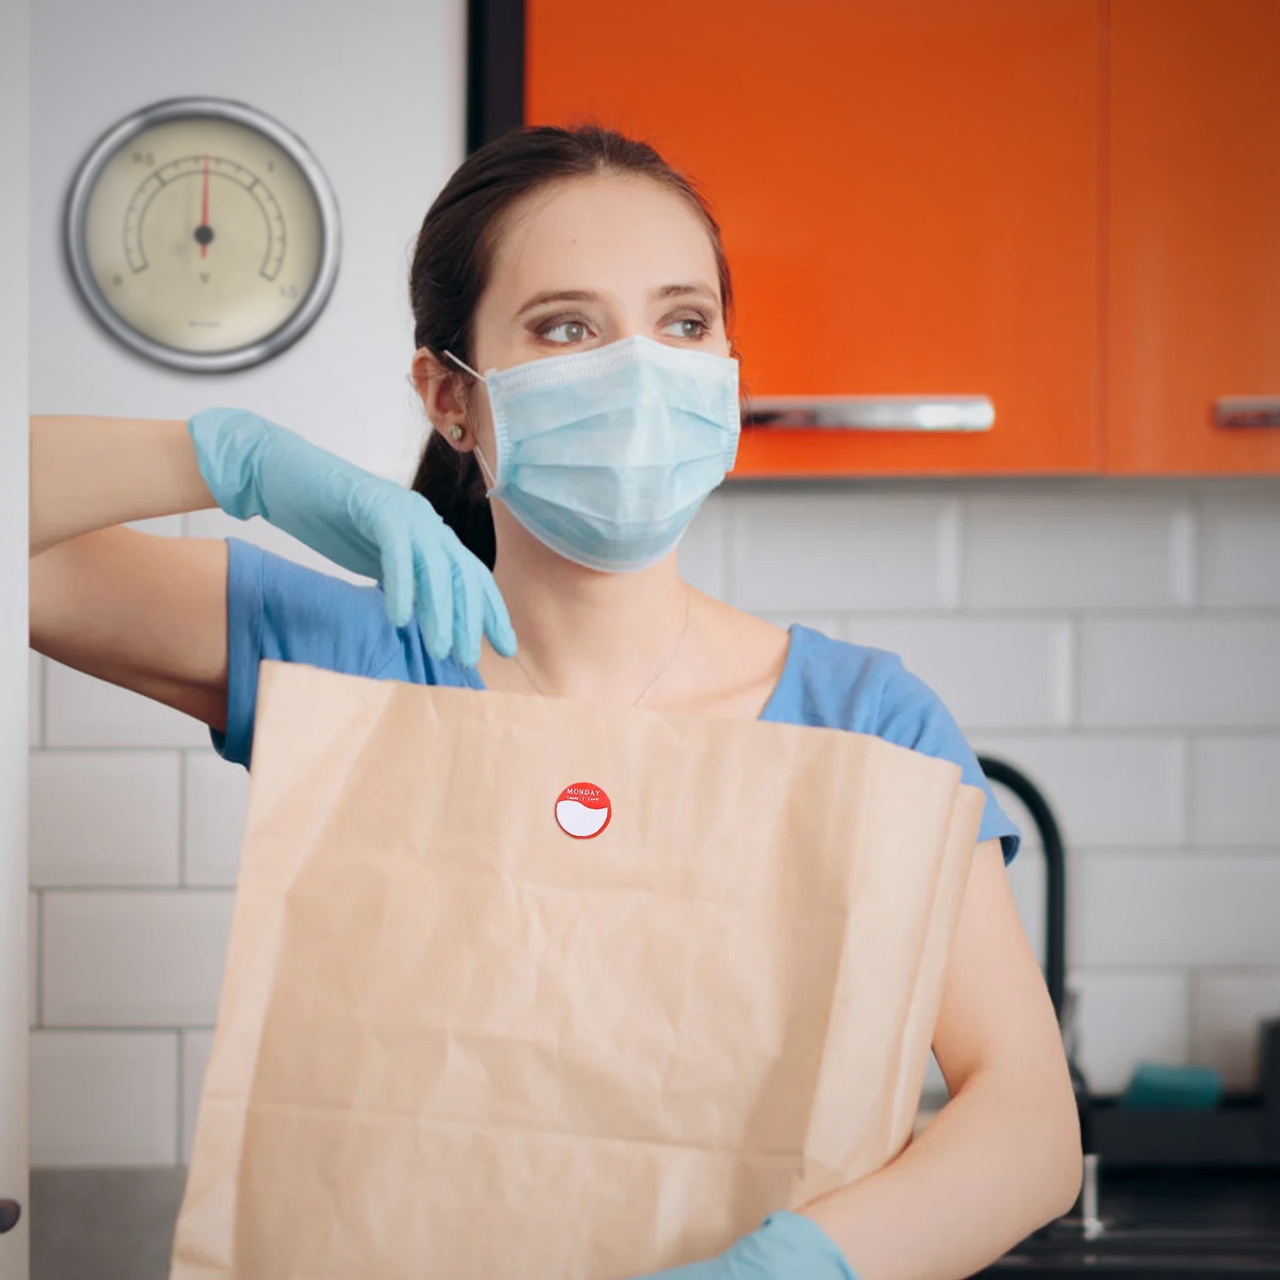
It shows 0.75 V
